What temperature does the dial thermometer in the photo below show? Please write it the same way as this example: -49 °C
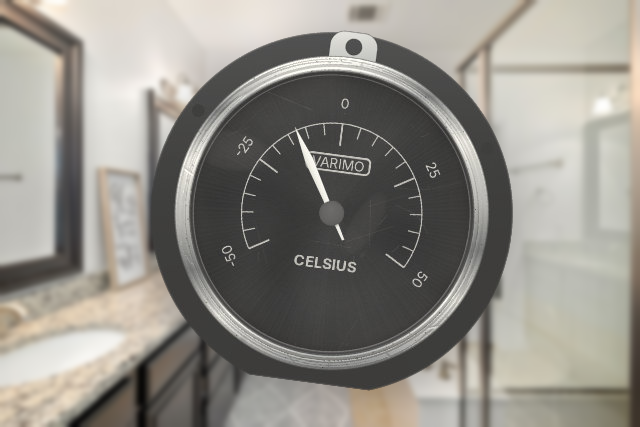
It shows -12.5 °C
